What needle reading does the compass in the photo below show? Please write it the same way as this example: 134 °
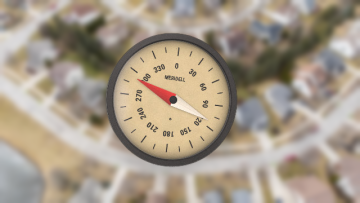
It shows 292.5 °
